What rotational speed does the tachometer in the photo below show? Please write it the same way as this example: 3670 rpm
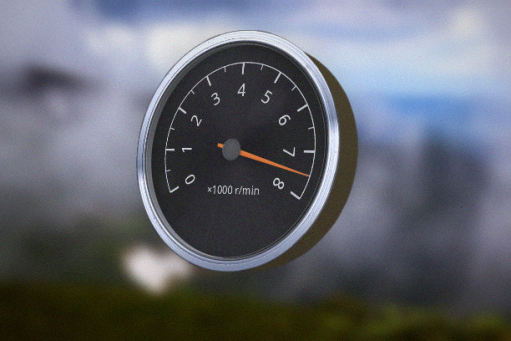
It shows 7500 rpm
